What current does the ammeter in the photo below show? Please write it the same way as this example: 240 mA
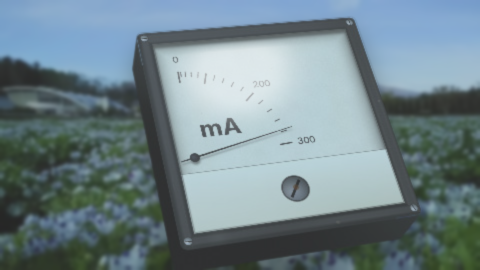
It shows 280 mA
